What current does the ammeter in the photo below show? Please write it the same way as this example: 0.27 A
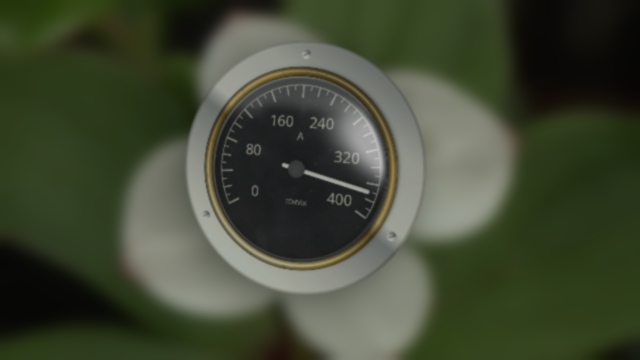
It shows 370 A
